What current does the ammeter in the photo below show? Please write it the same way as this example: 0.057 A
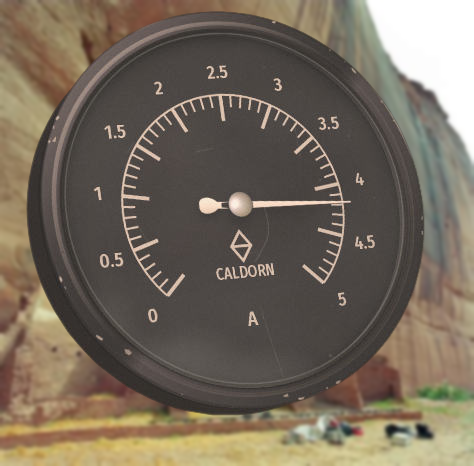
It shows 4.2 A
